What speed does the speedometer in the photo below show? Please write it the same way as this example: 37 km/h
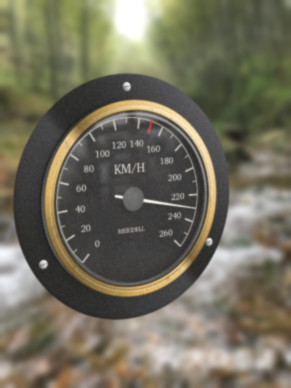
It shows 230 km/h
